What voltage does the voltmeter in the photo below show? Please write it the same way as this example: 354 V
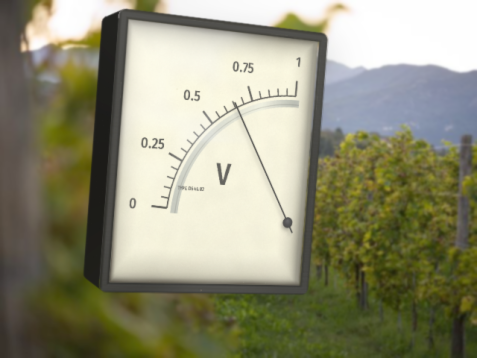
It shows 0.65 V
